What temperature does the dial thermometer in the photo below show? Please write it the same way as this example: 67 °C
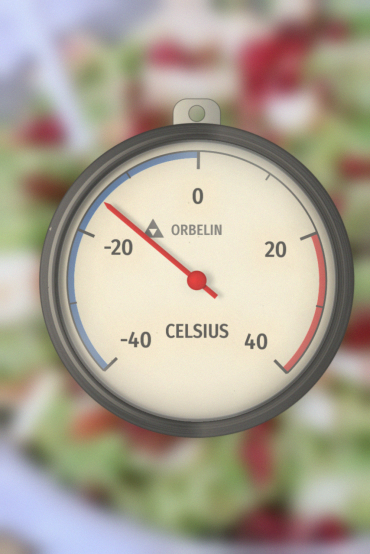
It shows -15 °C
